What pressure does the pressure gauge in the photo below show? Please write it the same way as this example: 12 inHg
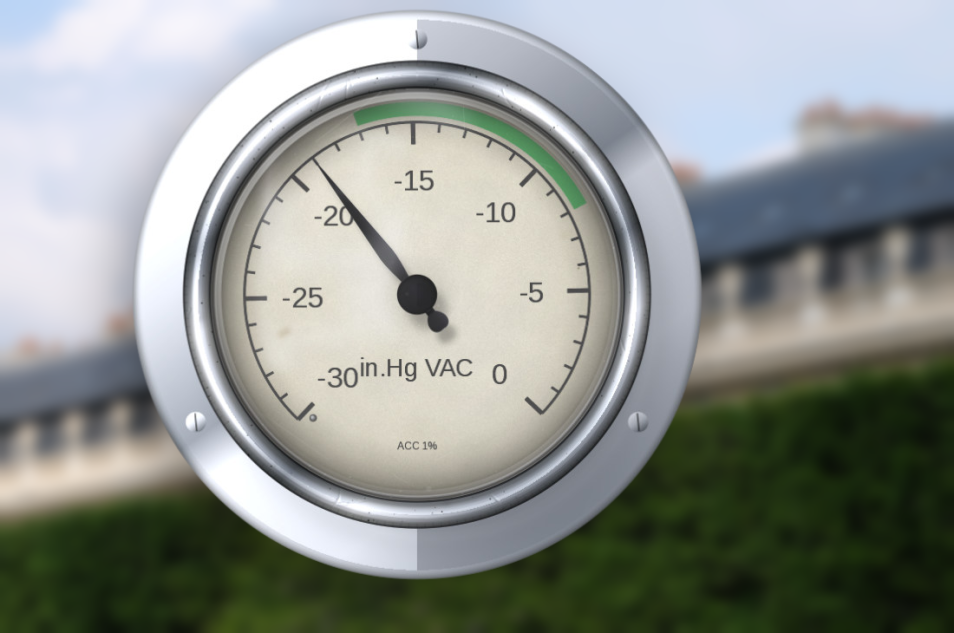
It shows -19 inHg
